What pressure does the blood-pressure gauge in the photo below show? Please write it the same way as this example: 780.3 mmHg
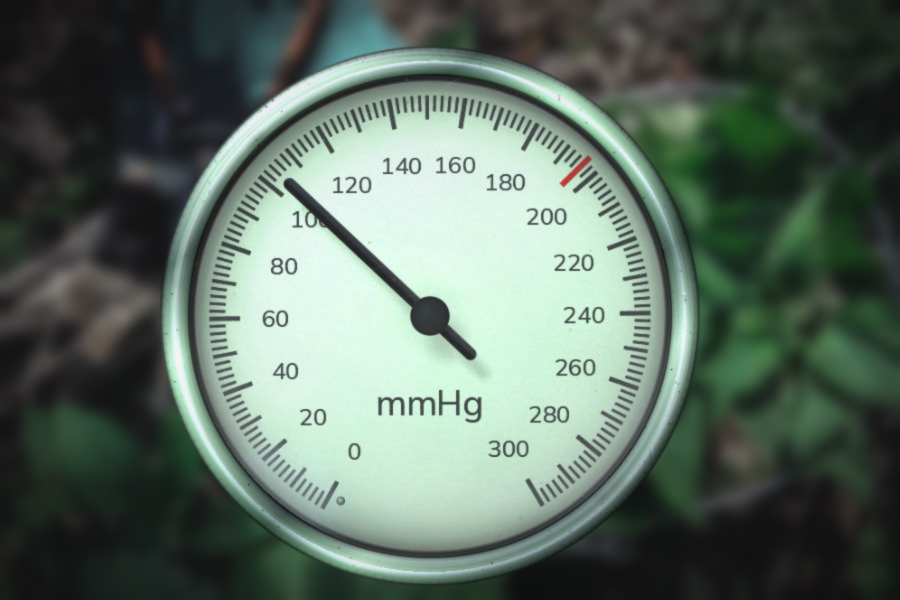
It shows 104 mmHg
